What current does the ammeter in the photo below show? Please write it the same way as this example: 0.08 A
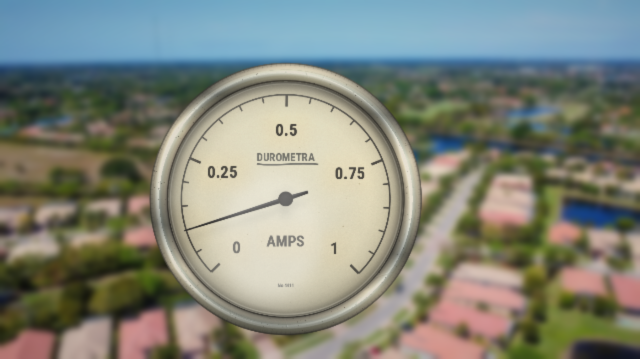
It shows 0.1 A
